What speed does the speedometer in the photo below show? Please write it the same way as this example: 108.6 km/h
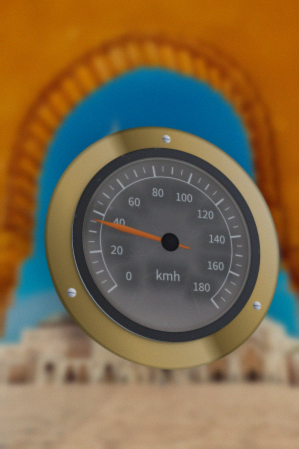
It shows 35 km/h
